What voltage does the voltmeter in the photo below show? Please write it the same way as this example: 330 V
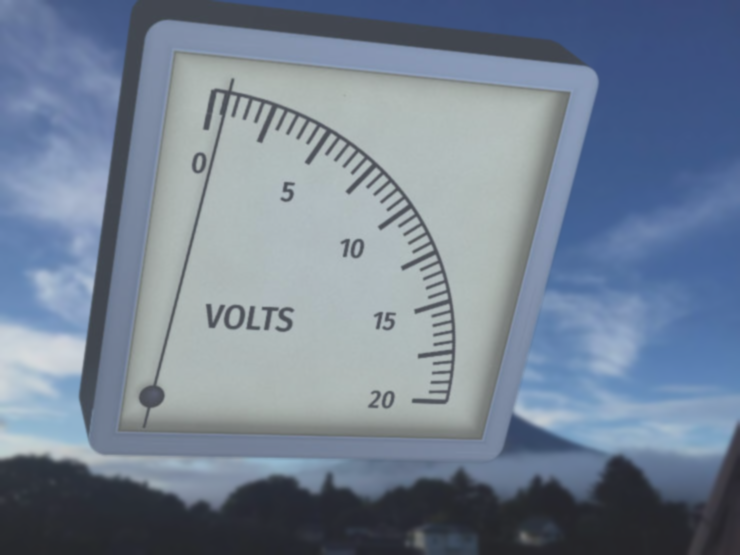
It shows 0.5 V
